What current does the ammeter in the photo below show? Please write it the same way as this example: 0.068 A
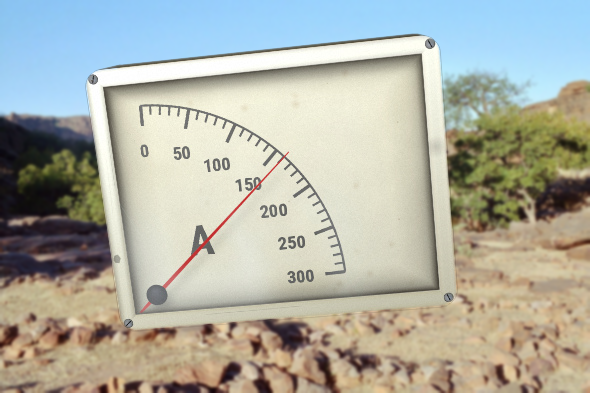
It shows 160 A
